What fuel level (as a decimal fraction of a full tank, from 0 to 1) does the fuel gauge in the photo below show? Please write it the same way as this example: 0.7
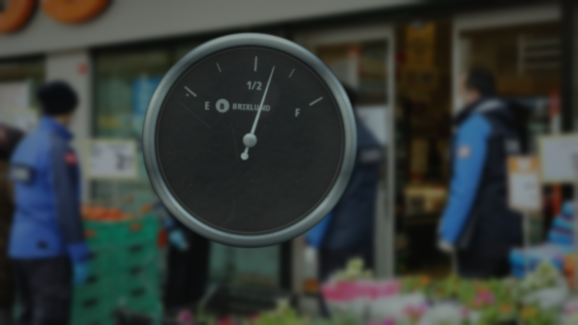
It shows 0.625
